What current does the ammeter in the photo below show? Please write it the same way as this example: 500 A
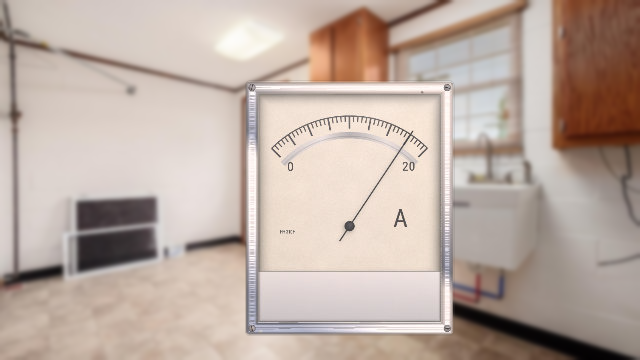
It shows 17.5 A
